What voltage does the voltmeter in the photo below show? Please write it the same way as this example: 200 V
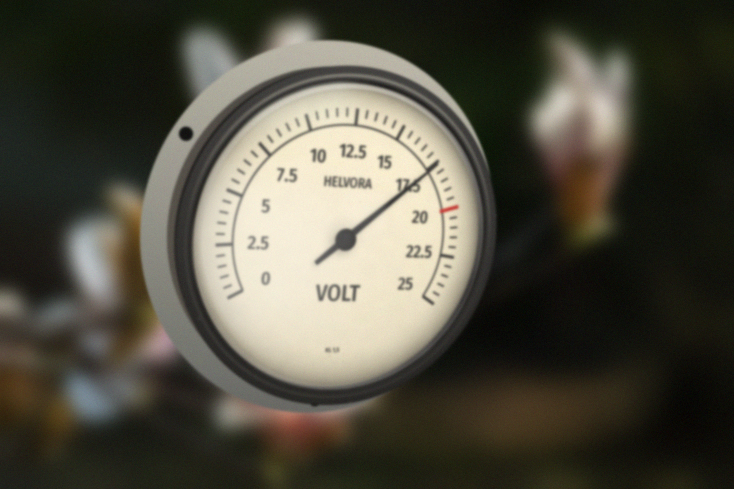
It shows 17.5 V
